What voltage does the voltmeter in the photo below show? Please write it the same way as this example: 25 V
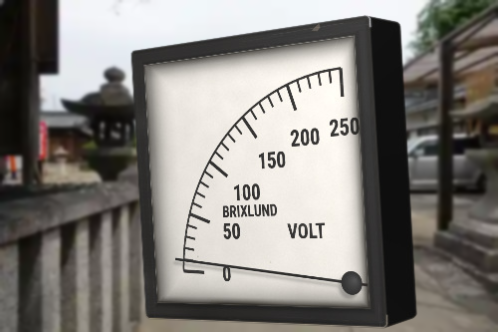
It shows 10 V
